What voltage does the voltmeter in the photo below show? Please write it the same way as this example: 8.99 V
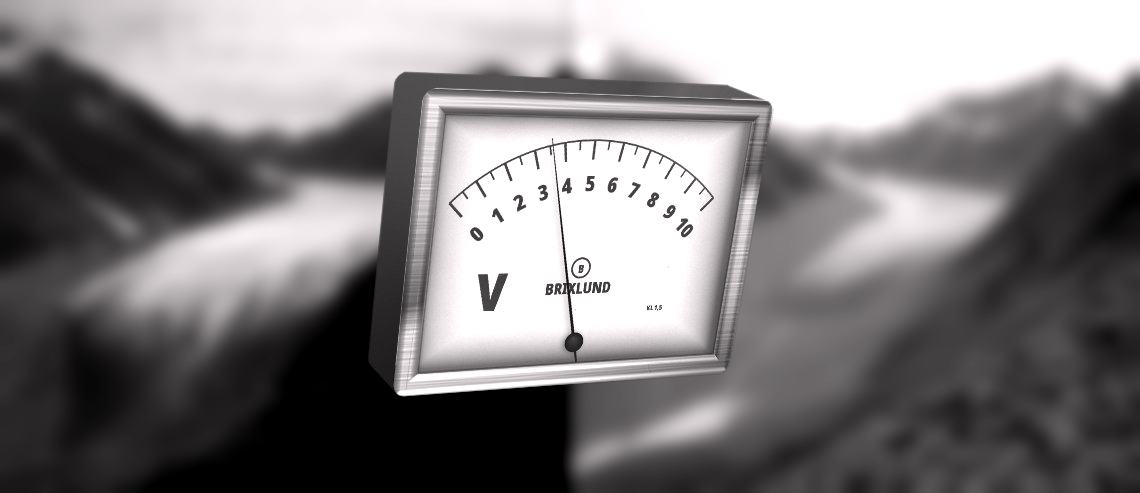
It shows 3.5 V
